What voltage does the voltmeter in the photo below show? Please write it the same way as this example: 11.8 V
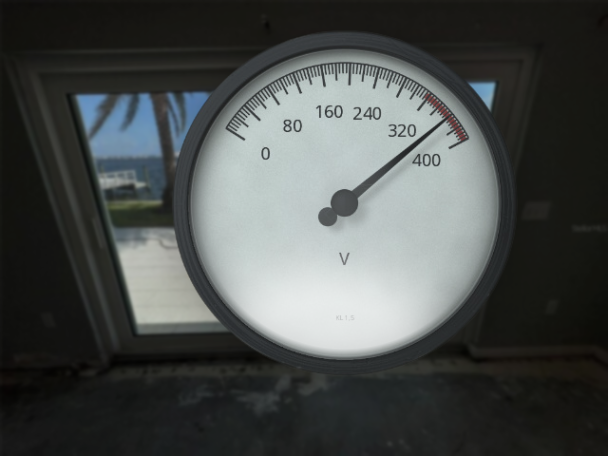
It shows 360 V
